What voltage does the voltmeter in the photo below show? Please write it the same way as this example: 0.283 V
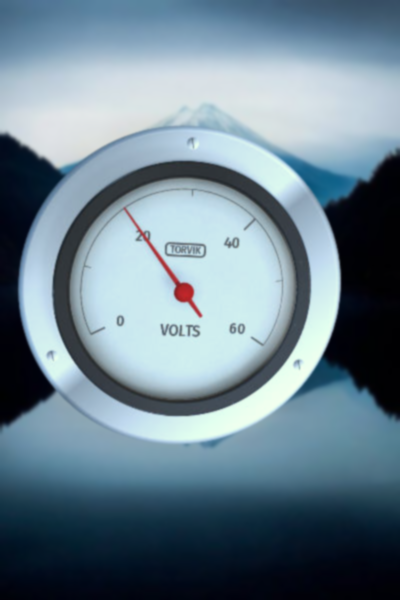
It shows 20 V
